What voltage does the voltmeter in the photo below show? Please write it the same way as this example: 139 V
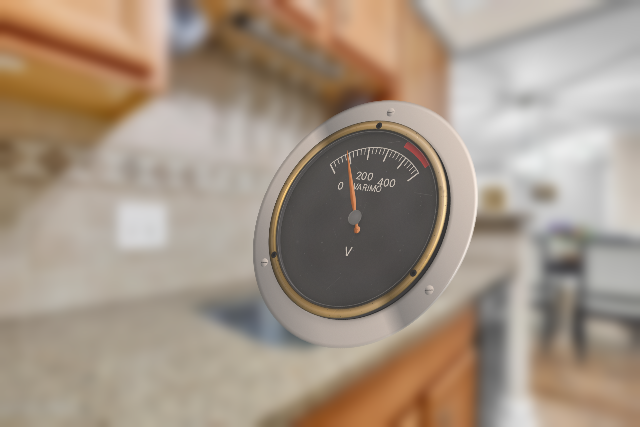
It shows 100 V
